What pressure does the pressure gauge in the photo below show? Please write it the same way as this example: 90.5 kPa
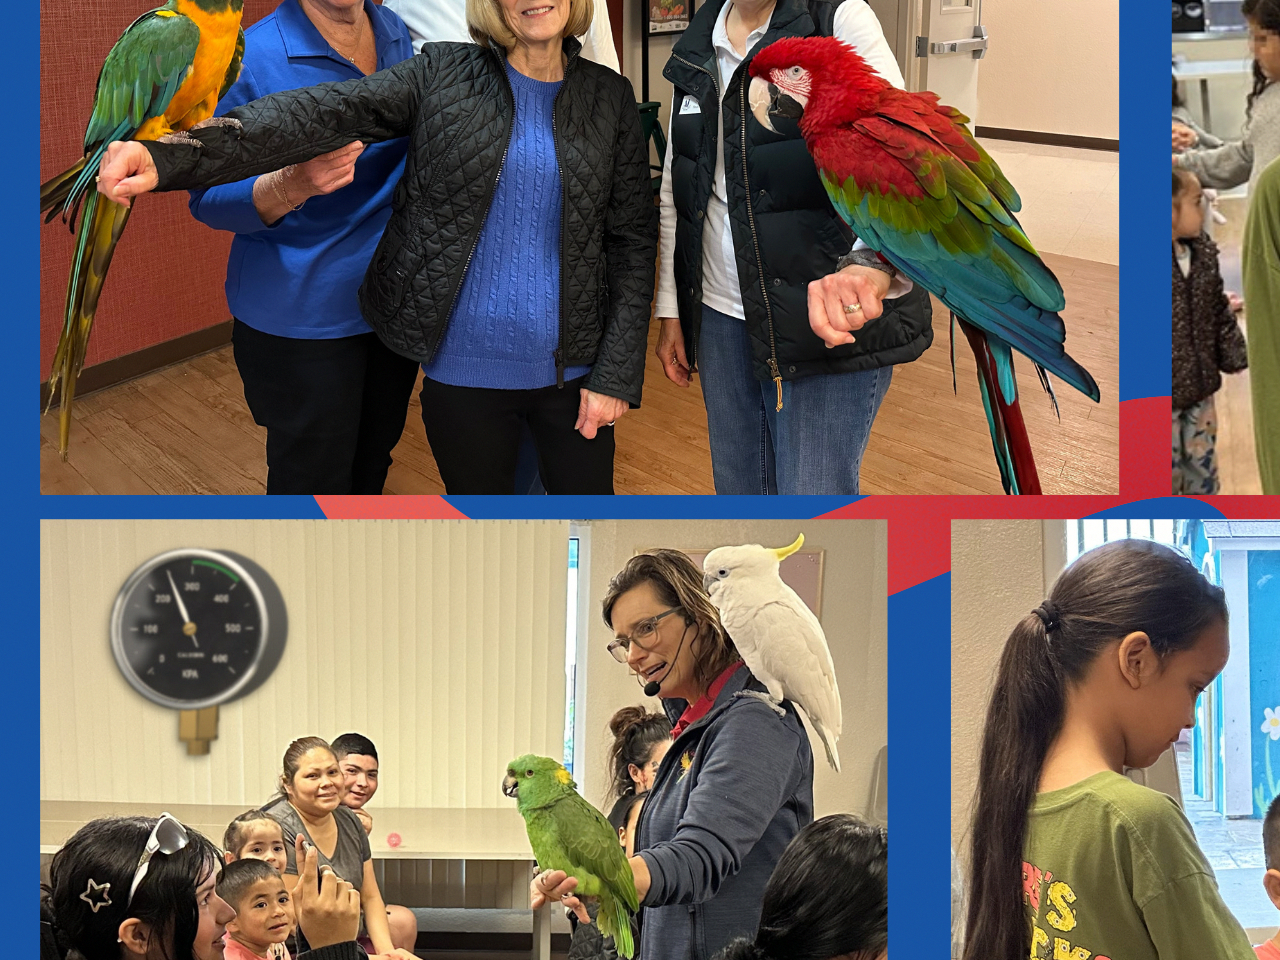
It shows 250 kPa
